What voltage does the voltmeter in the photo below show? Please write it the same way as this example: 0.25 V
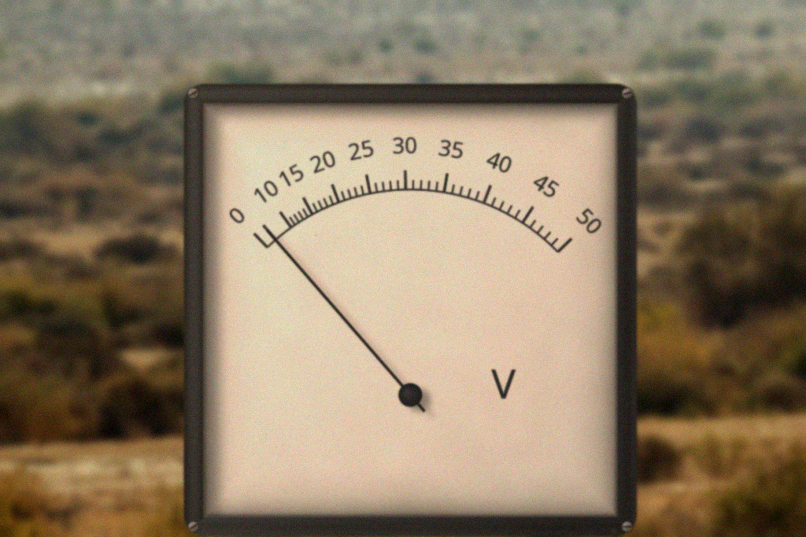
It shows 5 V
